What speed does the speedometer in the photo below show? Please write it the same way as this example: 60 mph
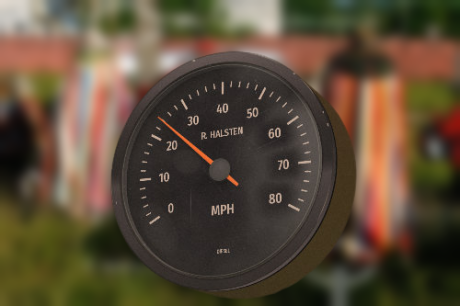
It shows 24 mph
